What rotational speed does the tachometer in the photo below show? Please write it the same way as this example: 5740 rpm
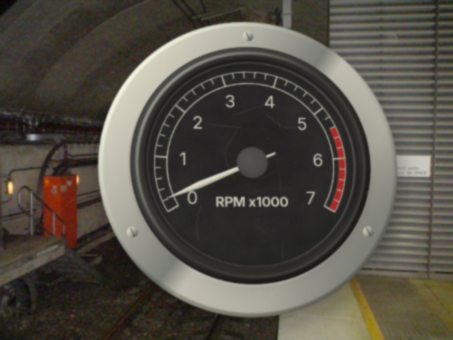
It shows 200 rpm
